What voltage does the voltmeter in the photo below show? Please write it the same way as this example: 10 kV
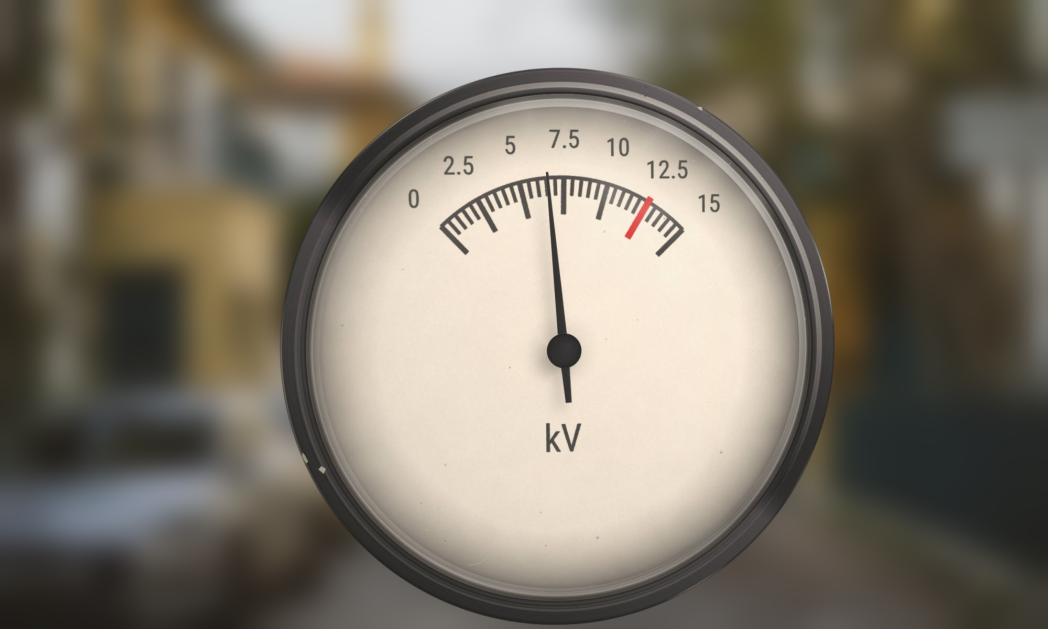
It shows 6.5 kV
